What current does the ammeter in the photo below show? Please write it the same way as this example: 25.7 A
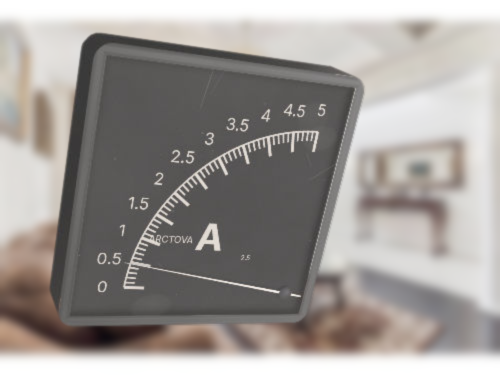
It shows 0.5 A
